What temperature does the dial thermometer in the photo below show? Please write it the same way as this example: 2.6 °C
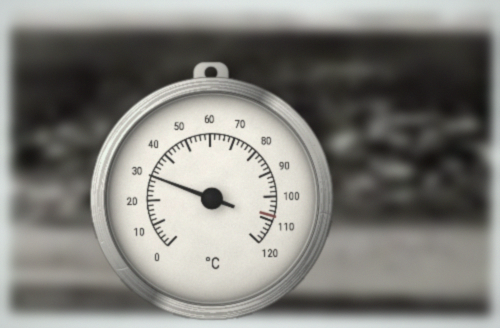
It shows 30 °C
